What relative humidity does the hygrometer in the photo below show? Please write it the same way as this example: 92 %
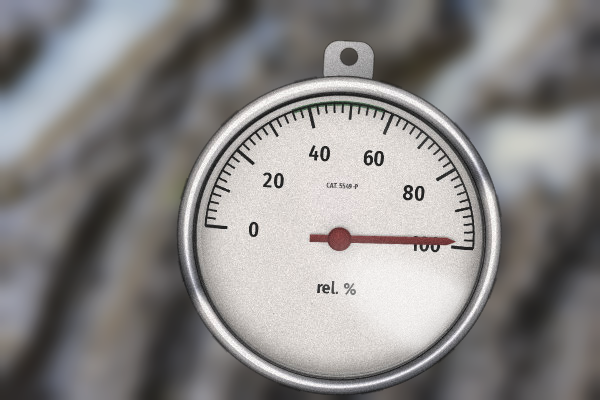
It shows 98 %
